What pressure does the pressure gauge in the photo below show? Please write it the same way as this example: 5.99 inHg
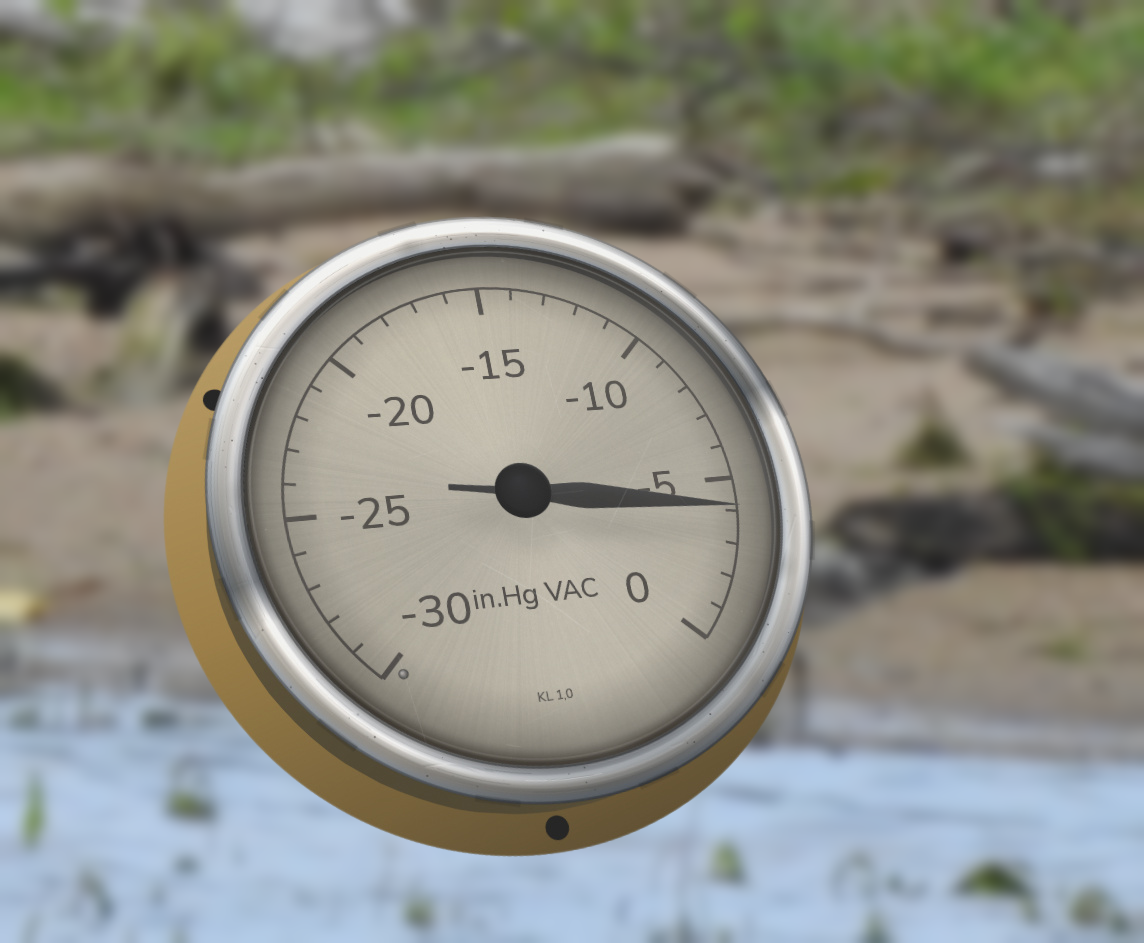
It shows -4 inHg
